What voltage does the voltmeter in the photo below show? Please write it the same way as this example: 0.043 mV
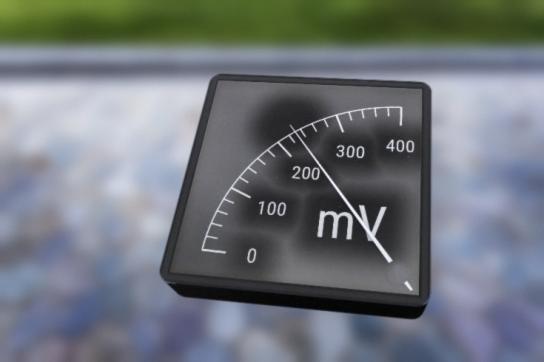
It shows 230 mV
